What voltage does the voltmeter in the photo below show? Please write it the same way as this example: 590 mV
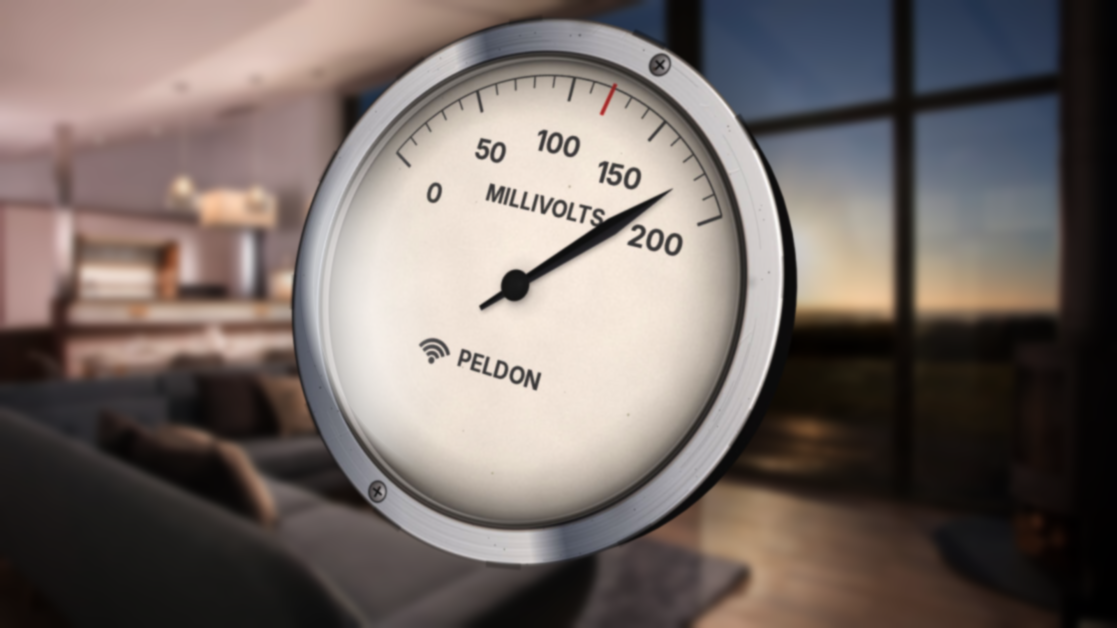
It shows 180 mV
